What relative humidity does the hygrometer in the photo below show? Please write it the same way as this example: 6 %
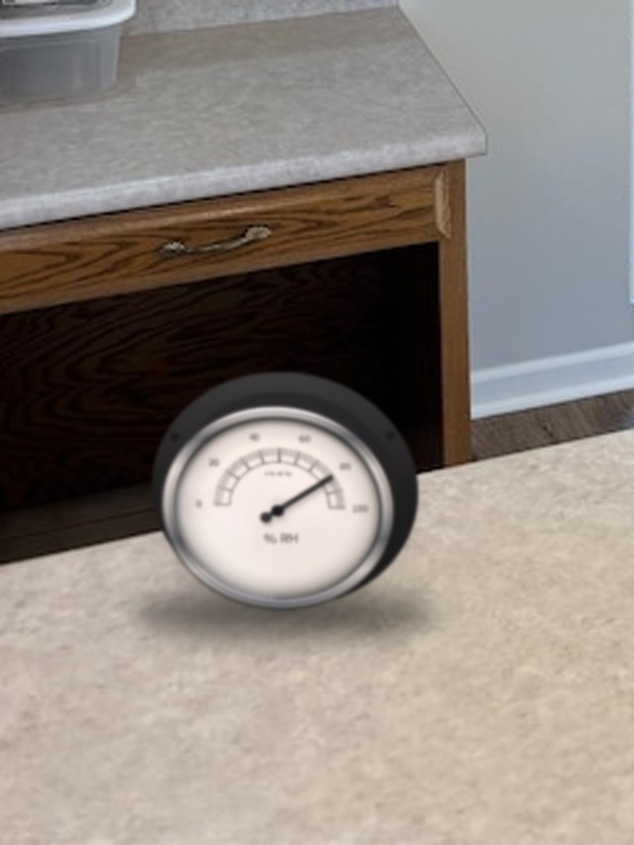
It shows 80 %
